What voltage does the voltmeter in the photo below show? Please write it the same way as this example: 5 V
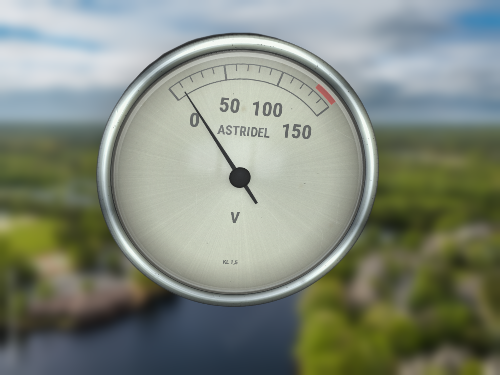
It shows 10 V
